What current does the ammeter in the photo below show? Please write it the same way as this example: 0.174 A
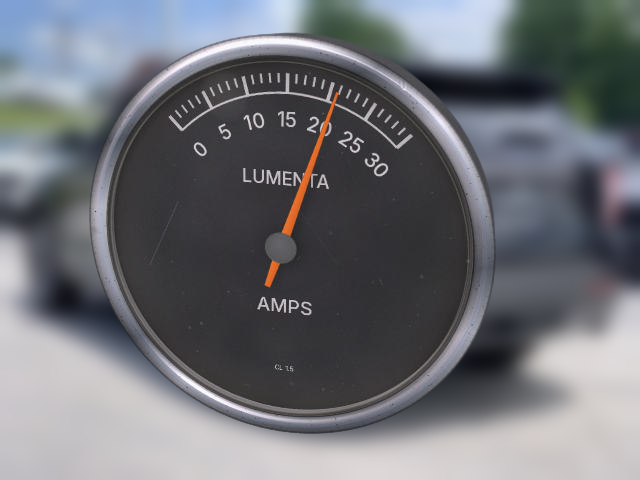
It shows 21 A
